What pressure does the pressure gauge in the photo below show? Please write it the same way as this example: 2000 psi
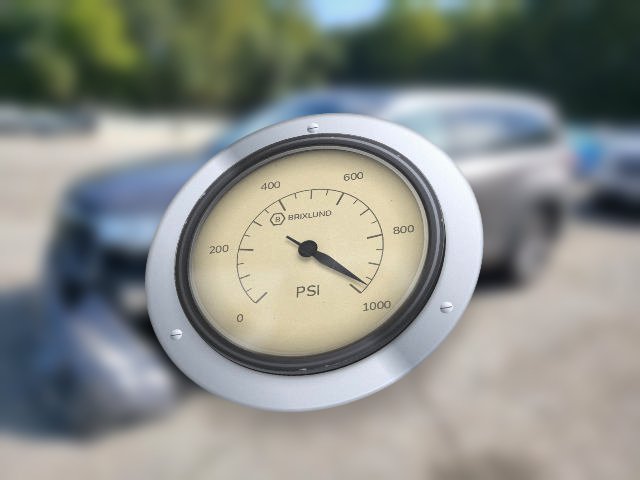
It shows 975 psi
